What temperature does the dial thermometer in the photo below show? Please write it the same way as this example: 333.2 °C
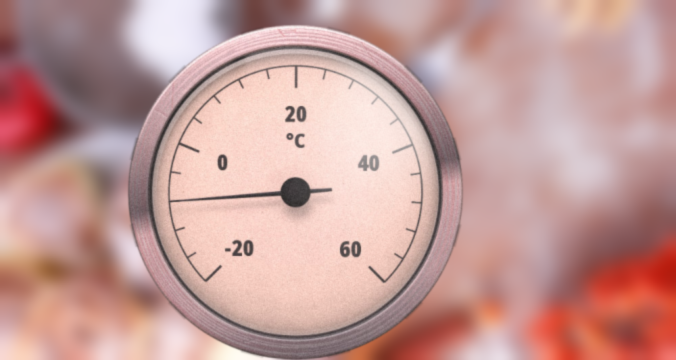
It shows -8 °C
